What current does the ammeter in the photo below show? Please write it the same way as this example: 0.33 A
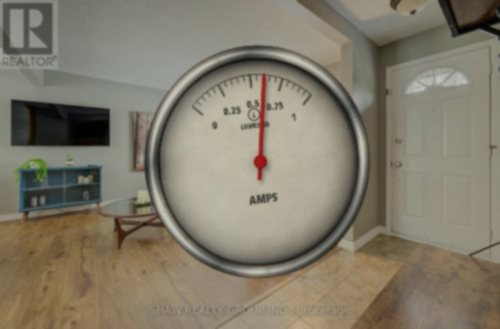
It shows 0.6 A
